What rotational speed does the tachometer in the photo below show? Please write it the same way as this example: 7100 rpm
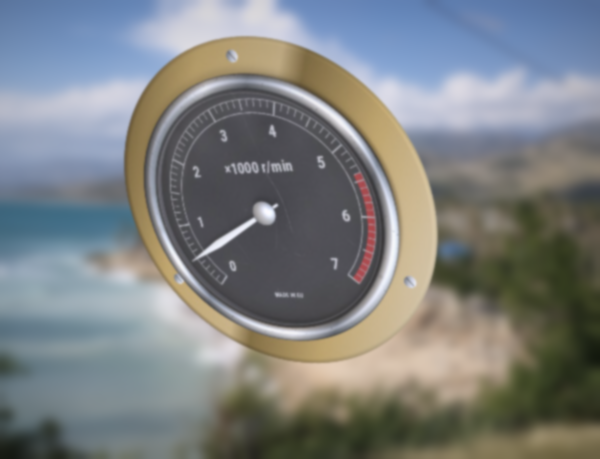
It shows 500 rpm
